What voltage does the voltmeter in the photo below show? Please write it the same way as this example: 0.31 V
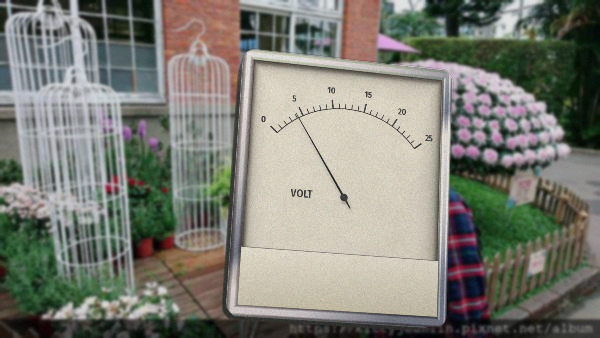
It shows 4 V
